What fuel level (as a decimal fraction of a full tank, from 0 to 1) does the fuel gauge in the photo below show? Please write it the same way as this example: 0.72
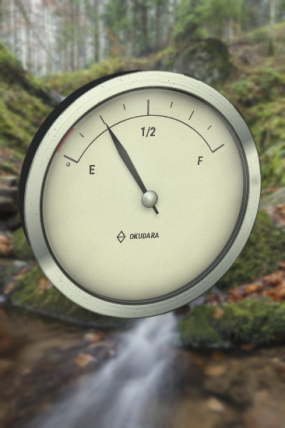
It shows 0.25
